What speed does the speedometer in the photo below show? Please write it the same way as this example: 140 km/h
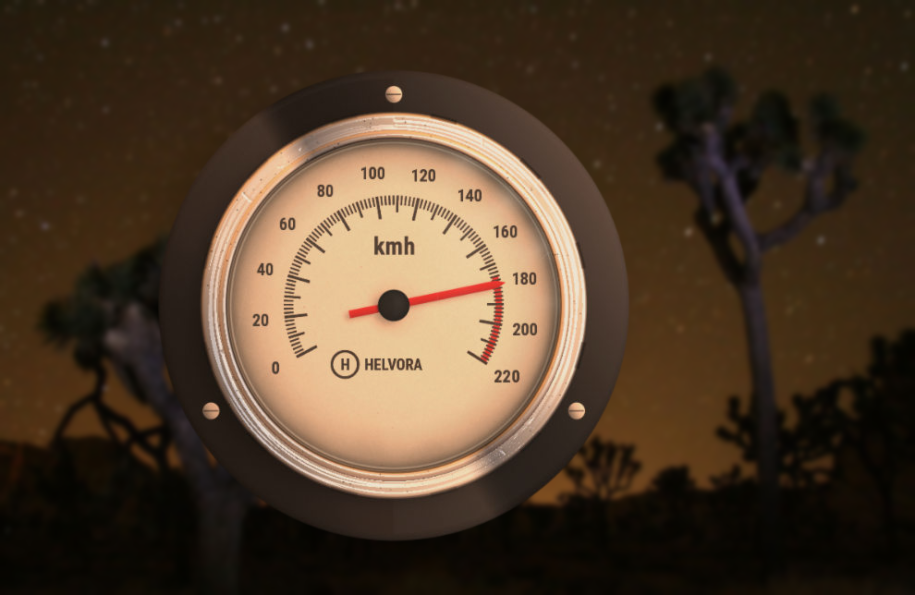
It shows 180 km/h
